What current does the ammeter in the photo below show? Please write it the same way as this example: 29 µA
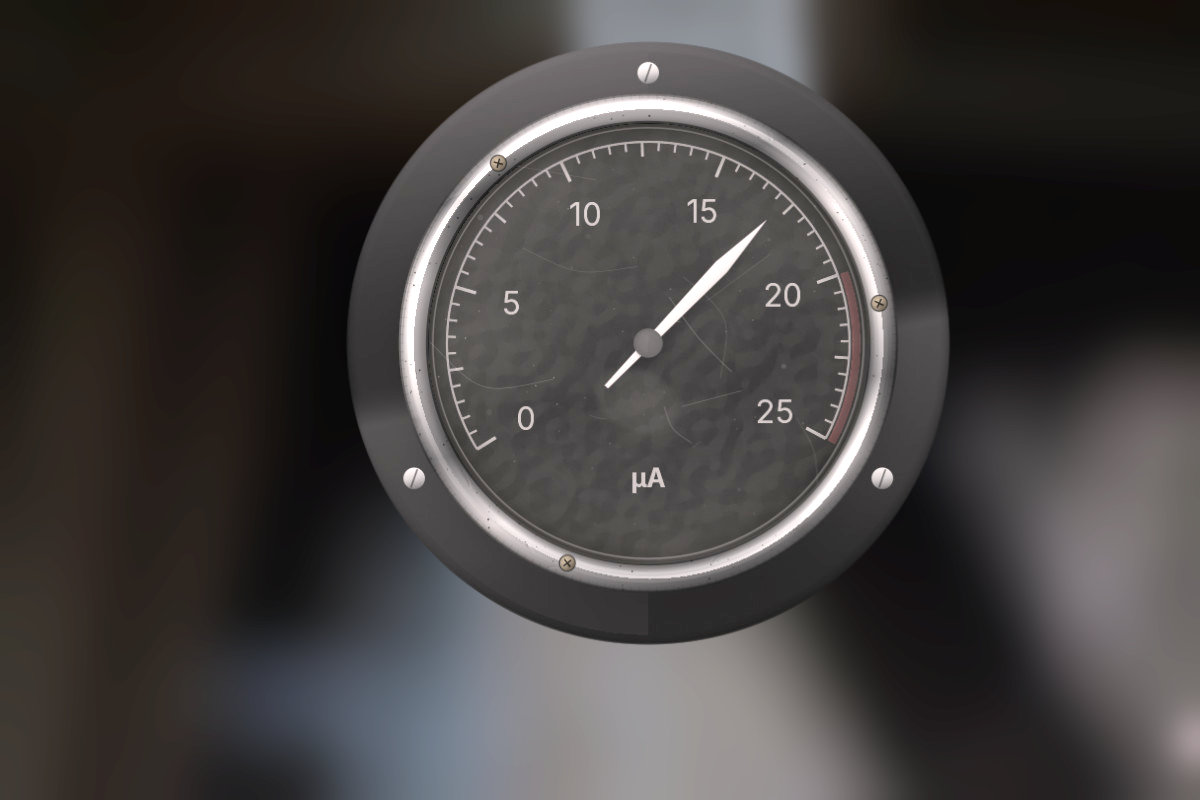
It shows 17.25 µA
